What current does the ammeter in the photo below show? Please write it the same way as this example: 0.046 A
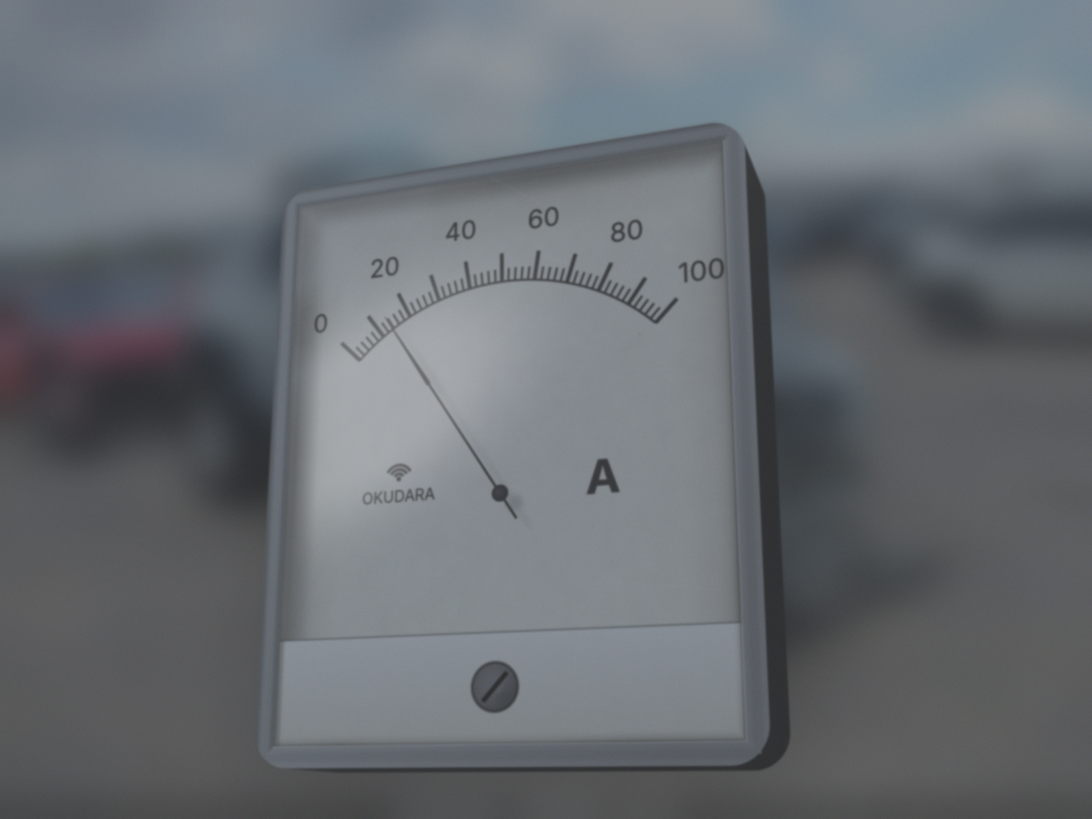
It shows 14 A
